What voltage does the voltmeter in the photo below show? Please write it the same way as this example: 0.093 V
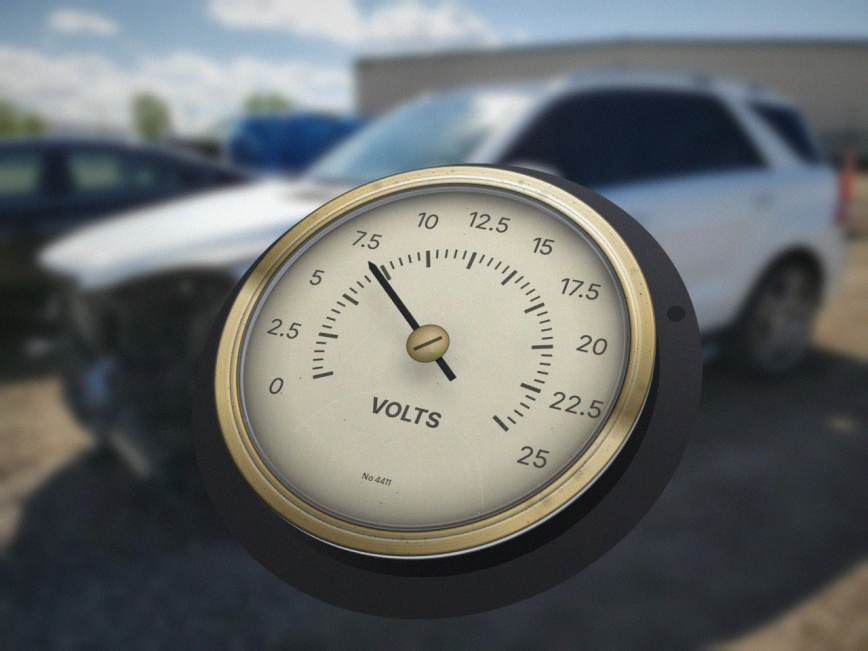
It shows 7 V
